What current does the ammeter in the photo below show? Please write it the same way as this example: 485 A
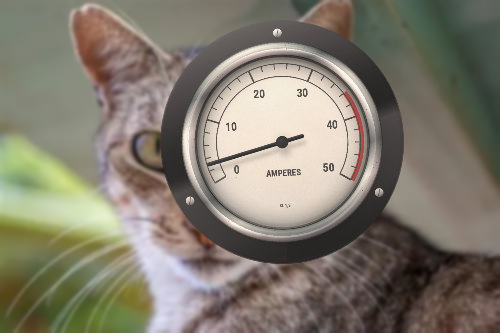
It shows 3 A
